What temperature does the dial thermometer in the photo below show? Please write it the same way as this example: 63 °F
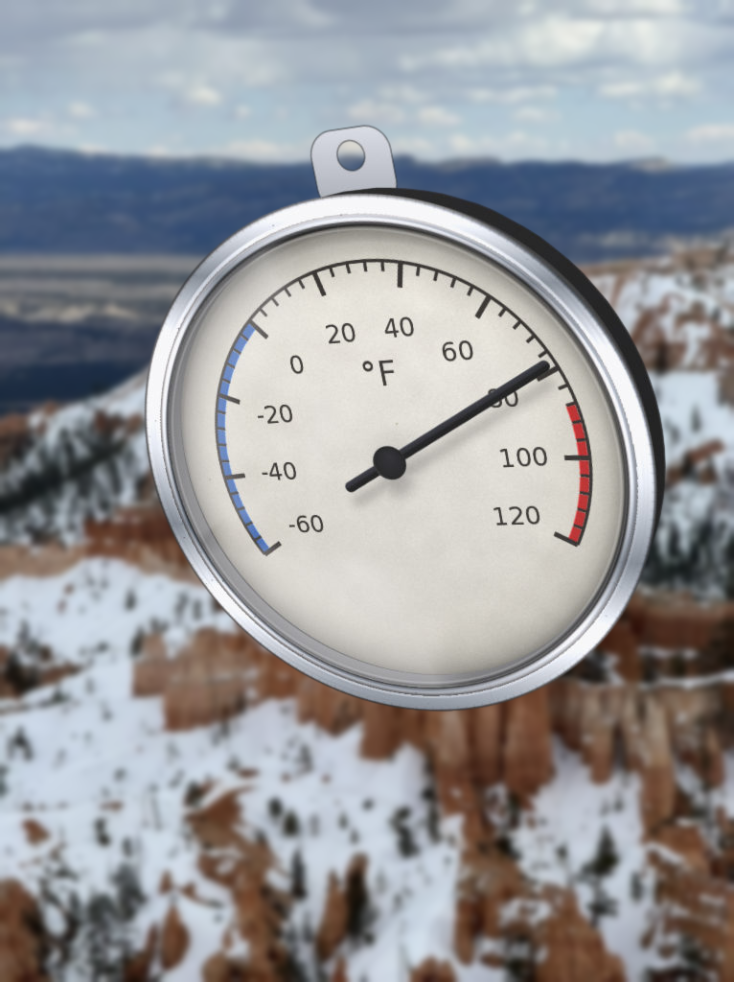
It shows 78 °F
